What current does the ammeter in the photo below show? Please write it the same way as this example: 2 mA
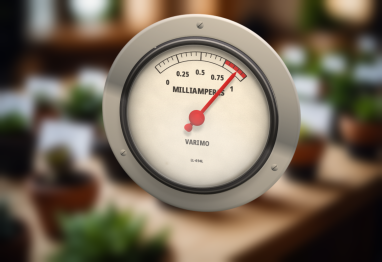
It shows 0.9 mA
